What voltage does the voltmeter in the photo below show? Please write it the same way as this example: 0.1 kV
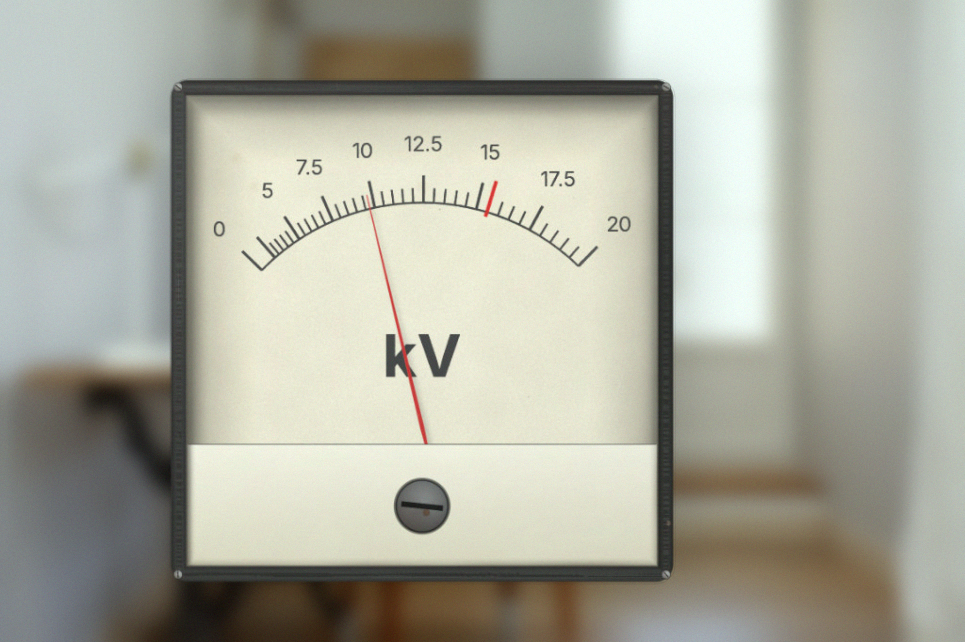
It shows 9.75 kV
